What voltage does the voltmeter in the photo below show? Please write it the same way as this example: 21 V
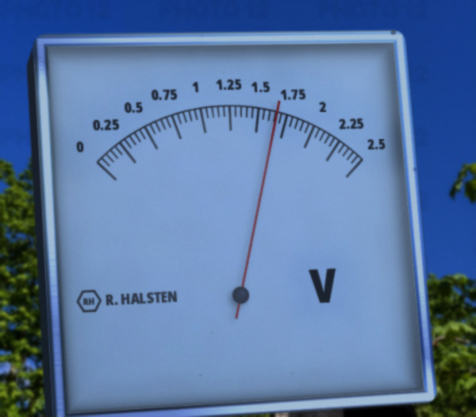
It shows 1.65 V
